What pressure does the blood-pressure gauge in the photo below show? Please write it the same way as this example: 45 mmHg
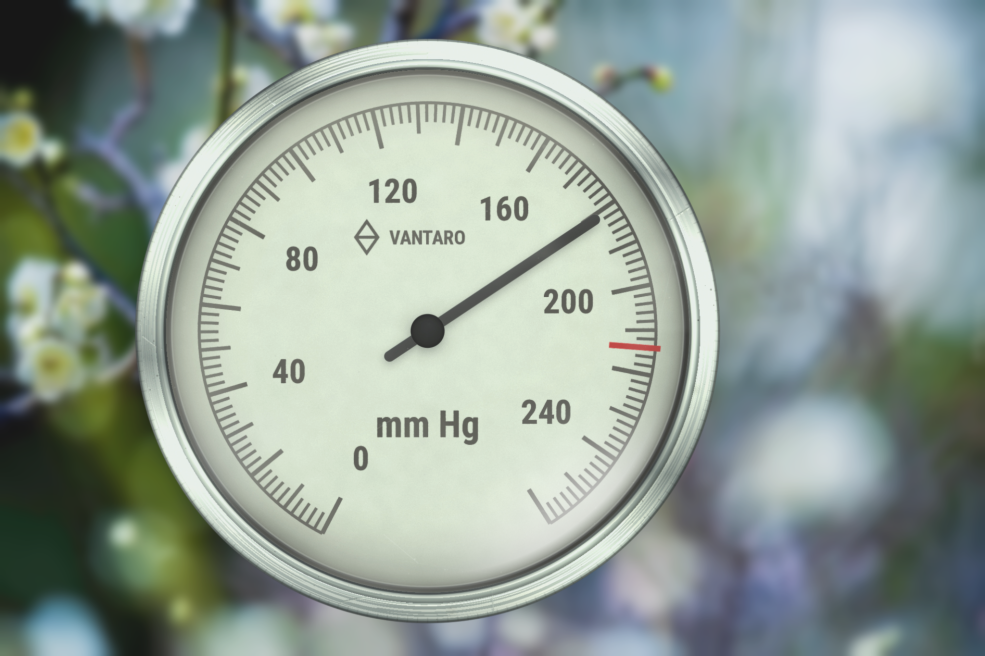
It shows 181 mmHg
